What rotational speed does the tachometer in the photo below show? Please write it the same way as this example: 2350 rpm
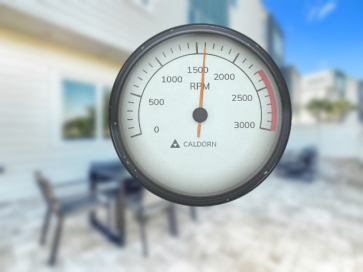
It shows 1600 rpm
